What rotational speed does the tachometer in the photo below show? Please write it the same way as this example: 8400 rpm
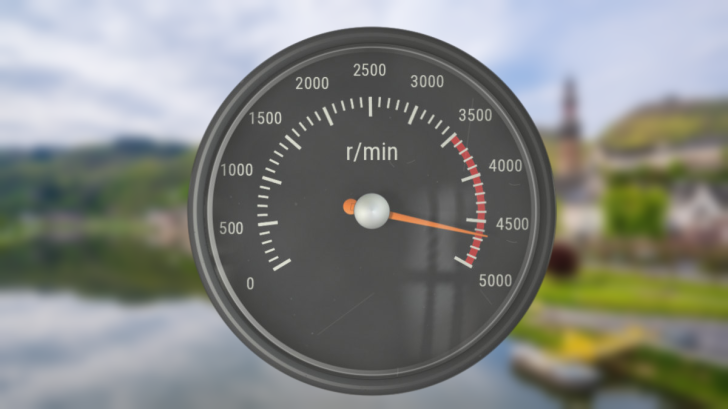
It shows 4650 rpm
